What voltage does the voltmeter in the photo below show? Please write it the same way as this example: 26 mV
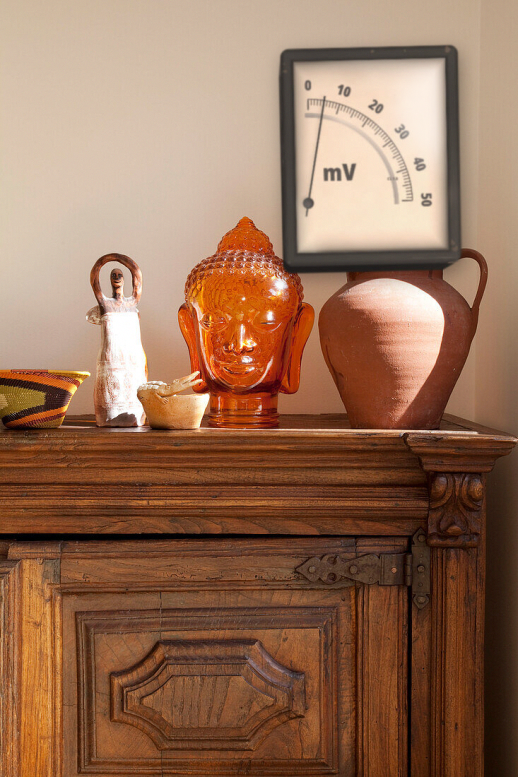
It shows 5 mV
